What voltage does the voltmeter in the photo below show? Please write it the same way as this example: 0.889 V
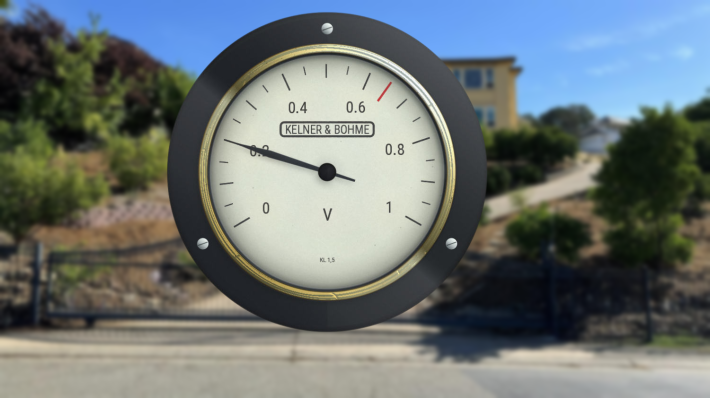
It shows 0.2 V
